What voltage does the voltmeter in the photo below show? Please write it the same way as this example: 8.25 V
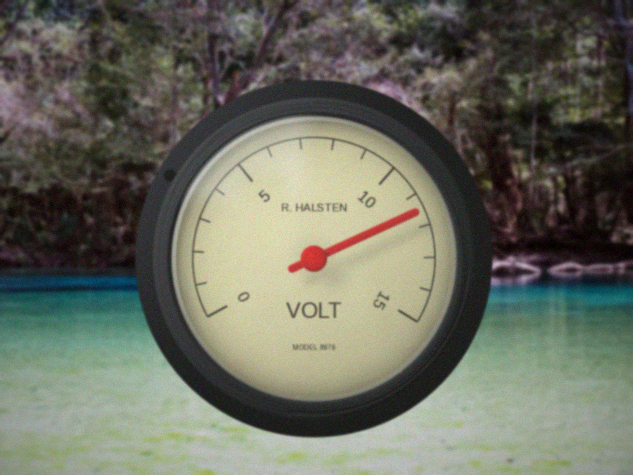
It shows 11.5 V
